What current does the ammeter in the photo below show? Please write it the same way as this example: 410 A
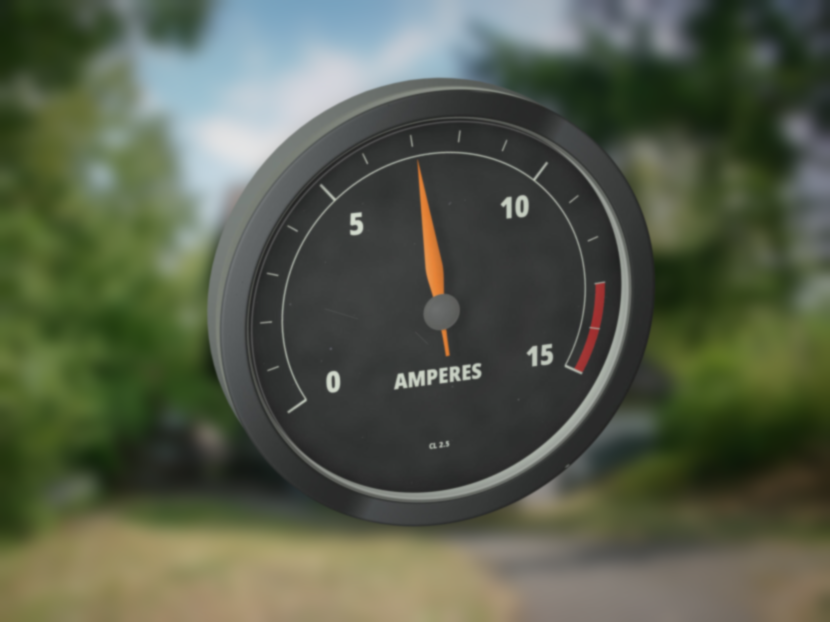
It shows 7 A
